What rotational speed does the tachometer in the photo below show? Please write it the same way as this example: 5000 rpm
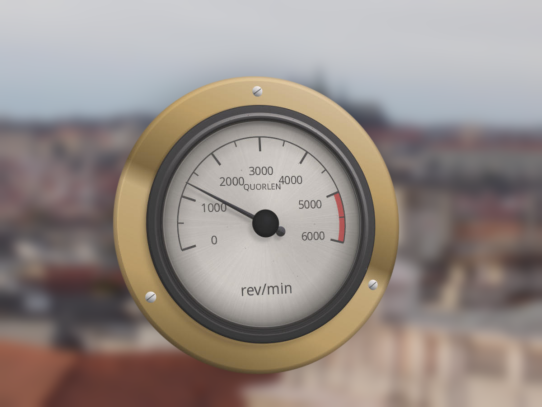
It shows 1250 rpm
